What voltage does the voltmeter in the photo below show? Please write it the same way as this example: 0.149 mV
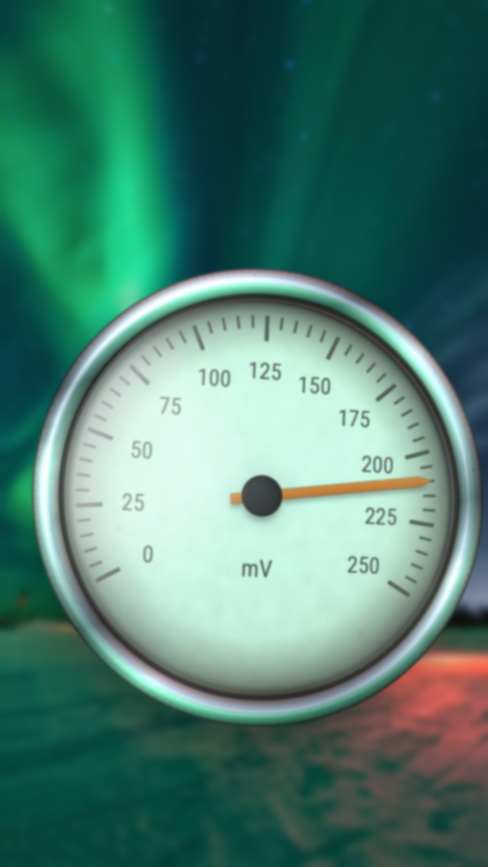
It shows 210 mV
